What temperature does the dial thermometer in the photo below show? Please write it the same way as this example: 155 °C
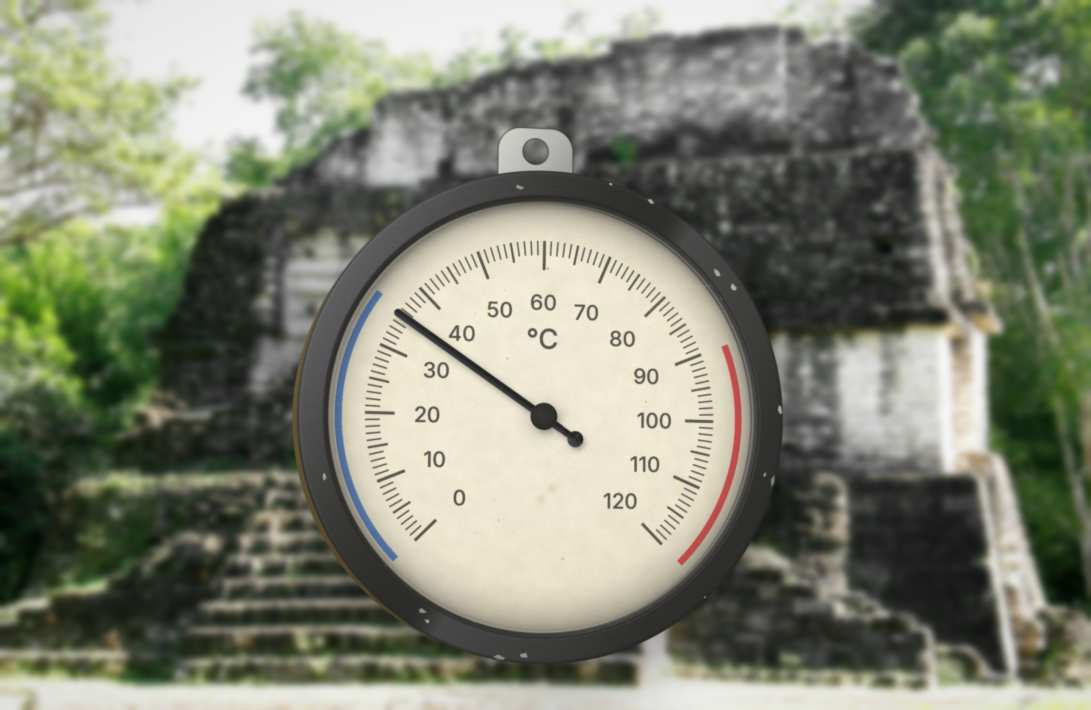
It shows 35 °C
